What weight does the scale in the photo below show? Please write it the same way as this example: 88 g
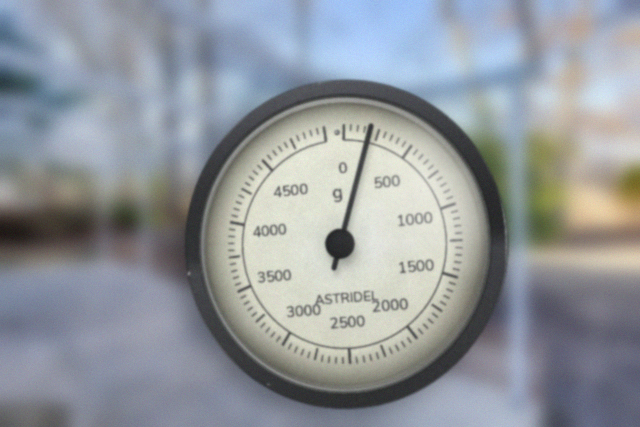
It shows 200 g
